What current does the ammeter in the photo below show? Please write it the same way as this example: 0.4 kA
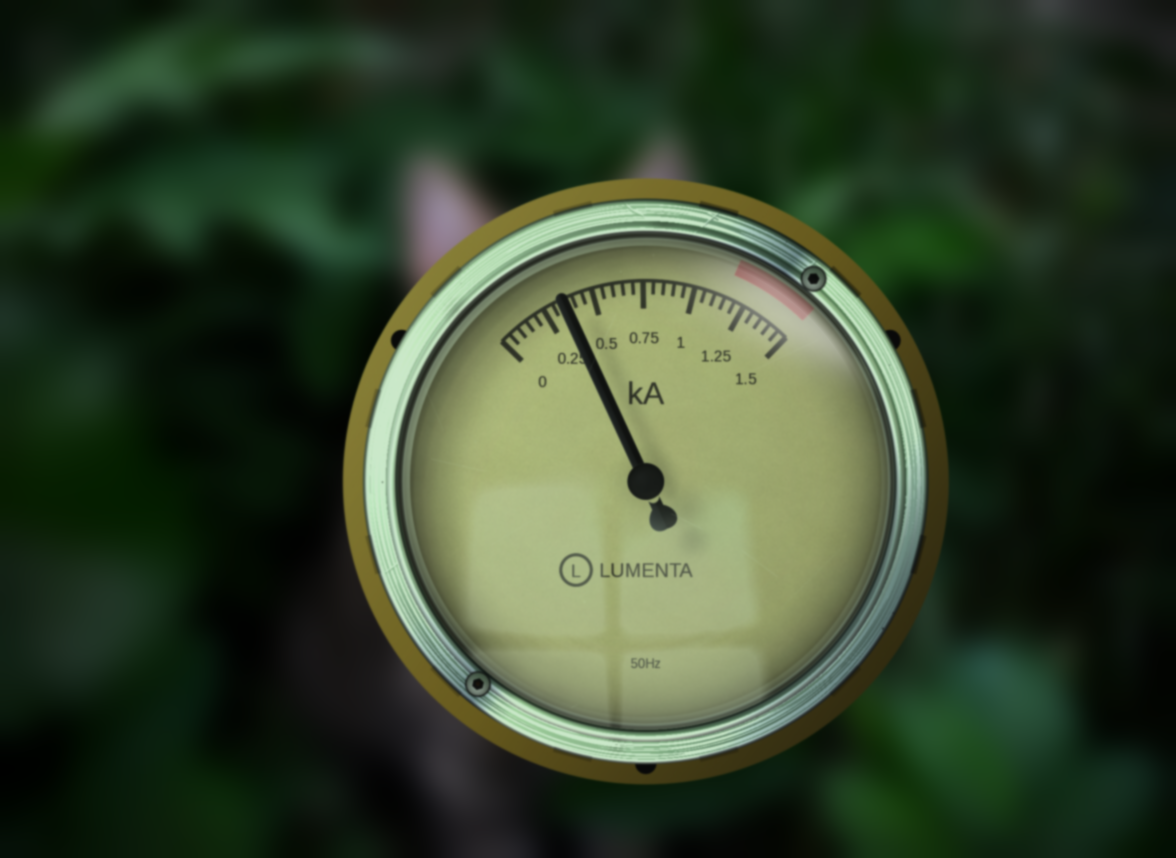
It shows 0.35 kA
